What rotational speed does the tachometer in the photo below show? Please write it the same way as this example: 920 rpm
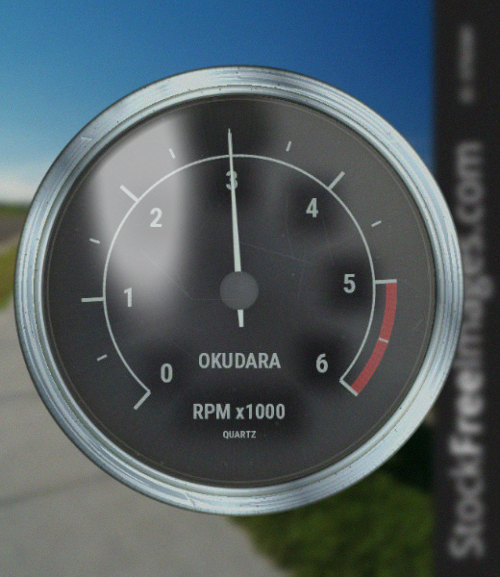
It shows 3000 rpm
